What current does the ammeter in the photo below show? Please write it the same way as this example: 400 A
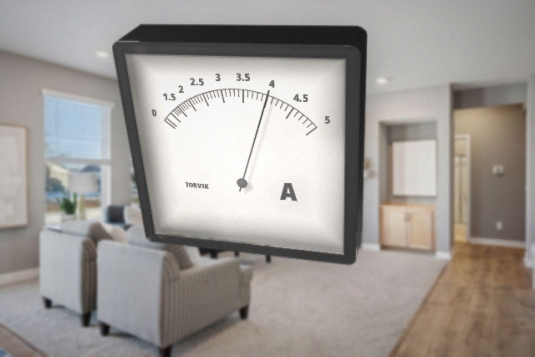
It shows 4 A
